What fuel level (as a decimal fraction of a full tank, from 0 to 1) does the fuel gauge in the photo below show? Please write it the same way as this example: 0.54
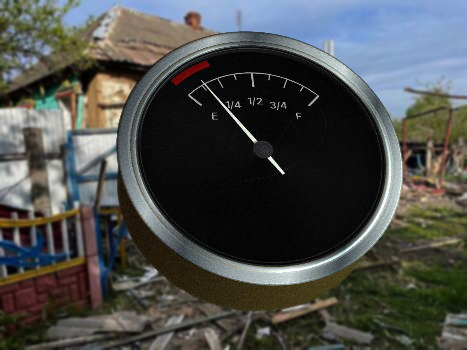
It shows 0.125
